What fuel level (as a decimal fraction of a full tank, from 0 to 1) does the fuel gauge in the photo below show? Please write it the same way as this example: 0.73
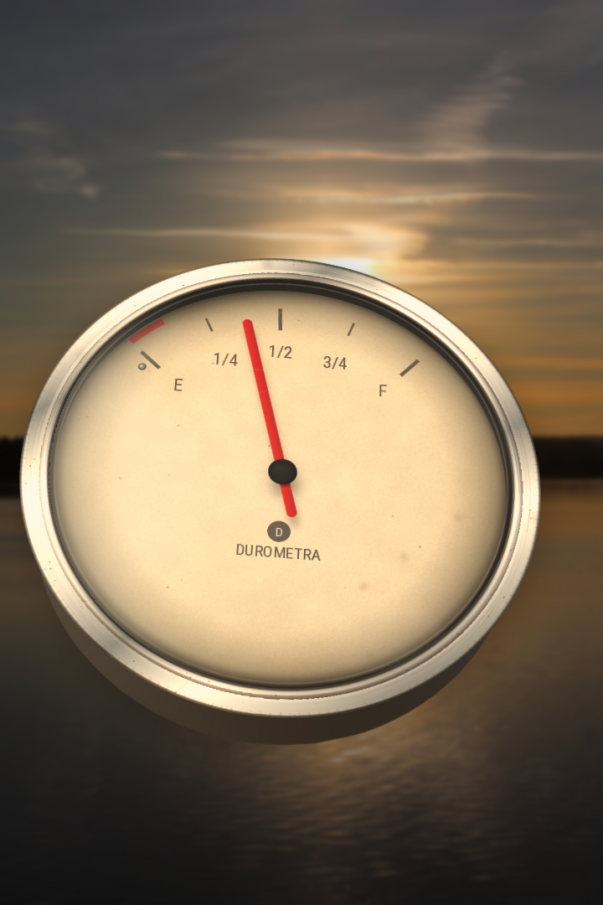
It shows 0.375
